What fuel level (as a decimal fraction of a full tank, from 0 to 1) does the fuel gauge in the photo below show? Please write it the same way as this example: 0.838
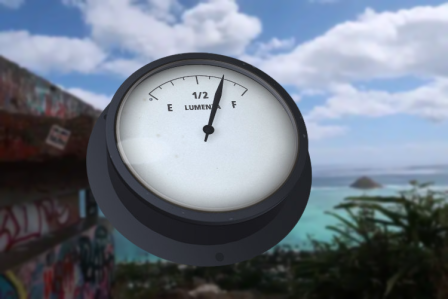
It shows 0.75
